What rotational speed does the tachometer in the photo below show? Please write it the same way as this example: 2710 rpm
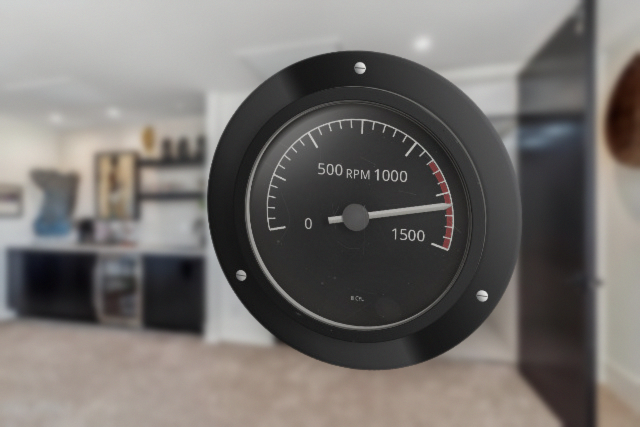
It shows 1300 rpm
